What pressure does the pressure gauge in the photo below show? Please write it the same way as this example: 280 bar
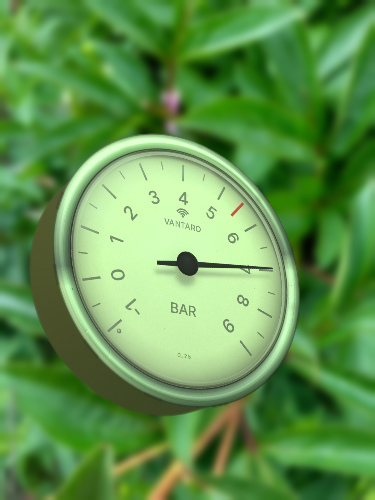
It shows 7 bar
